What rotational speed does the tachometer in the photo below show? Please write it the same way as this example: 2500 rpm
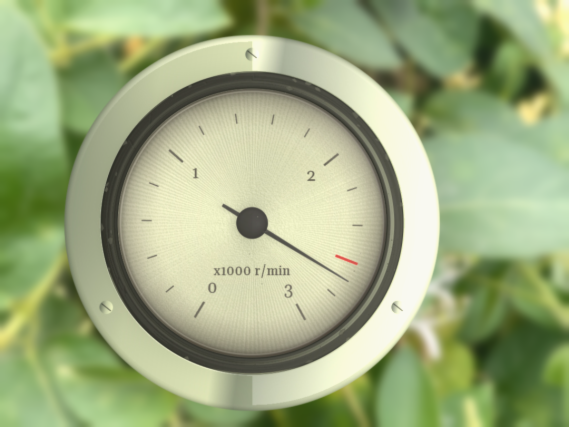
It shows 2700 rpm
